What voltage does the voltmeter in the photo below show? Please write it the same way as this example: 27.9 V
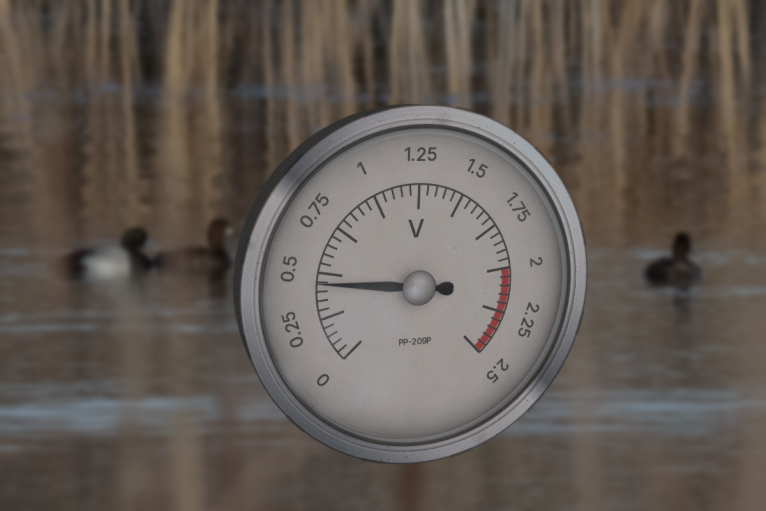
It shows 0.45 V
